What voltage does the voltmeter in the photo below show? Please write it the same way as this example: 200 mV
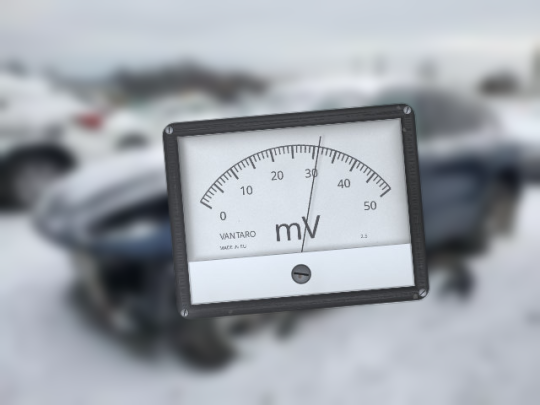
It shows 31 mV
